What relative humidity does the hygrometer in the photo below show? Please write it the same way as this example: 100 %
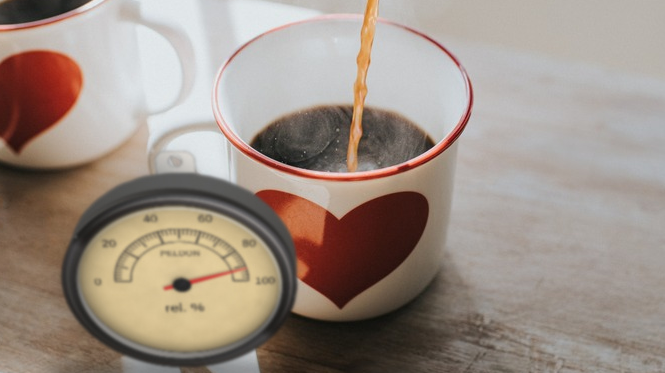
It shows 90 %
